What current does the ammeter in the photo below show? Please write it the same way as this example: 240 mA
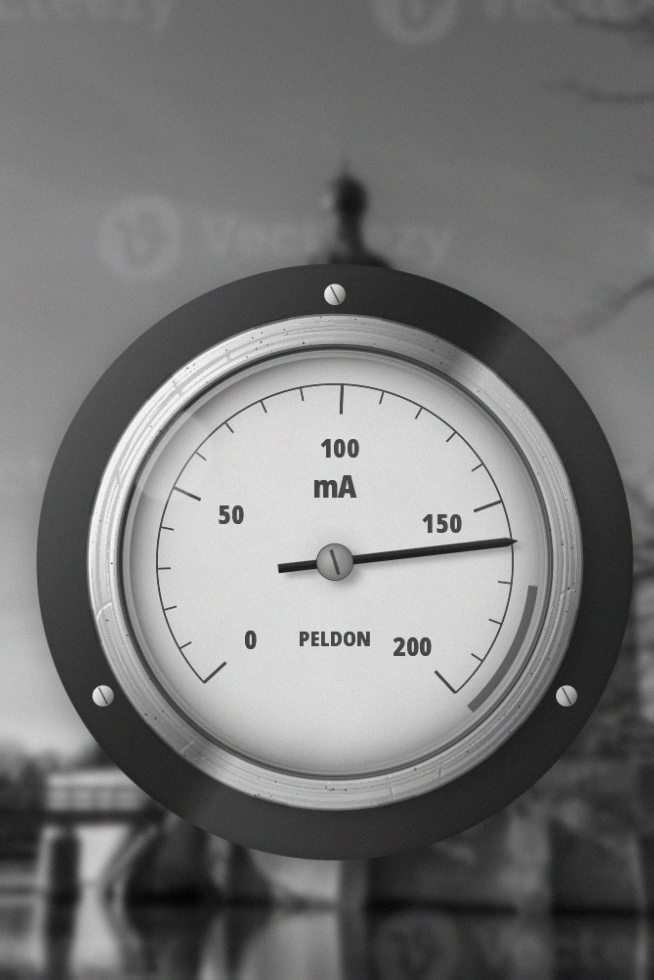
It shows 160 mA
